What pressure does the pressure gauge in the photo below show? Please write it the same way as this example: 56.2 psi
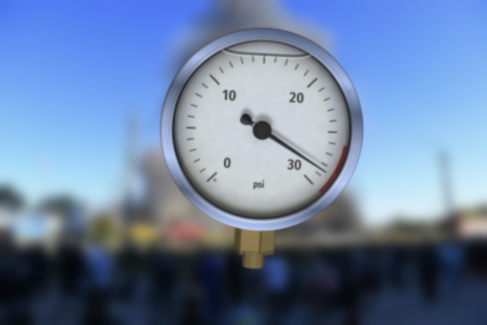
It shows 28.5 psi
